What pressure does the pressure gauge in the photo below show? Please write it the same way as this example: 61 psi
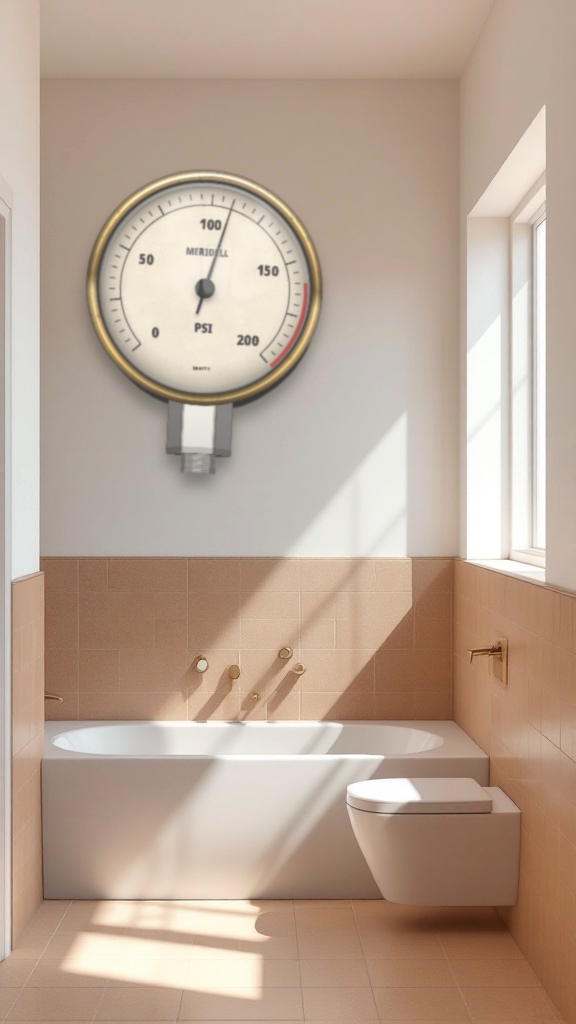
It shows 110 psi
